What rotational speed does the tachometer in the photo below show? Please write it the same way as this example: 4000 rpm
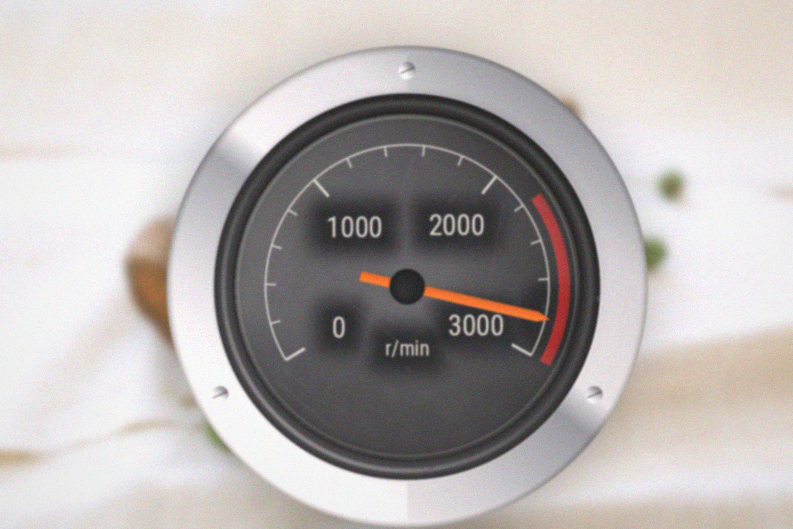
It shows 2800 rpm
